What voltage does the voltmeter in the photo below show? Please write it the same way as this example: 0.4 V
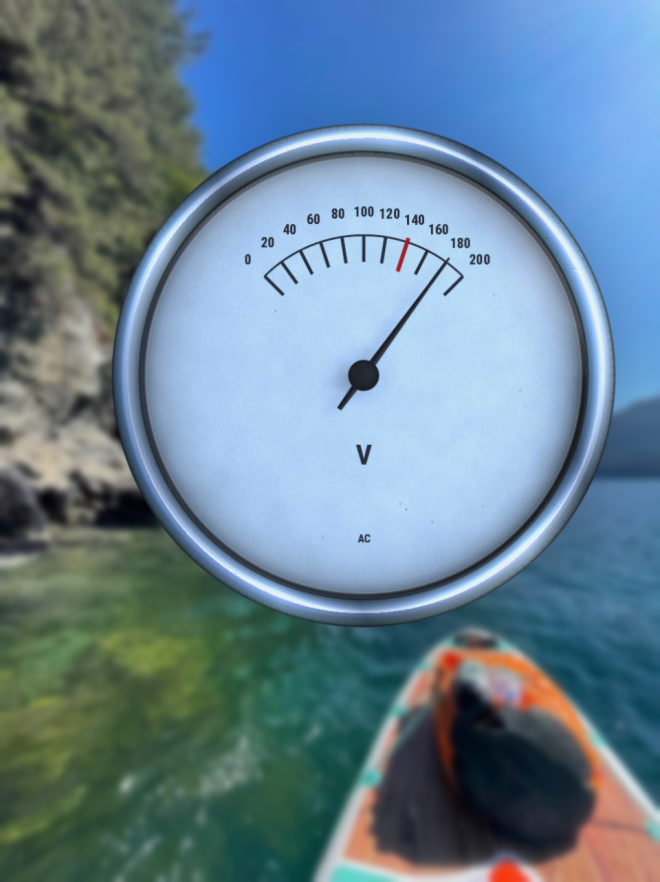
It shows 180 V
